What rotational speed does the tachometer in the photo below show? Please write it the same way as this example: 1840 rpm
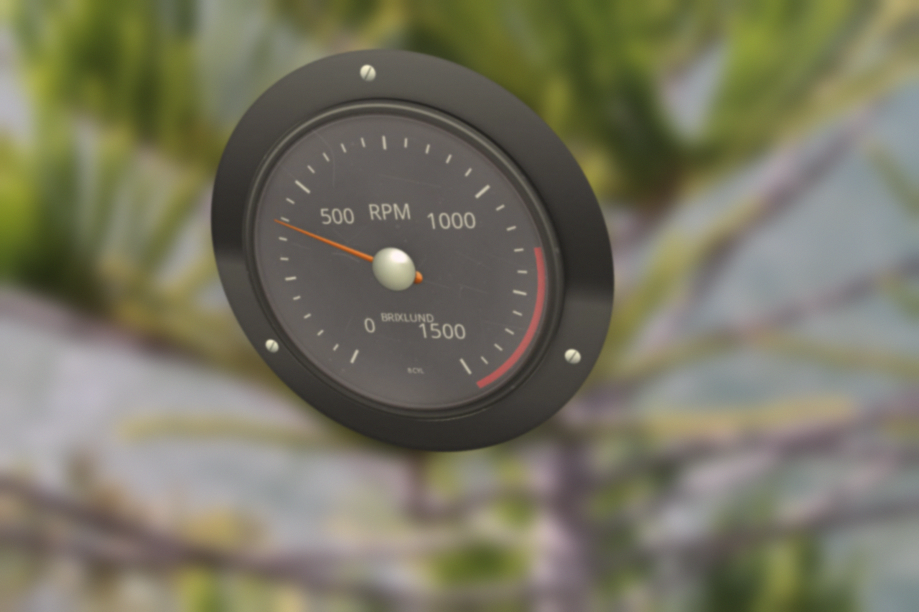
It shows 400 rpm
